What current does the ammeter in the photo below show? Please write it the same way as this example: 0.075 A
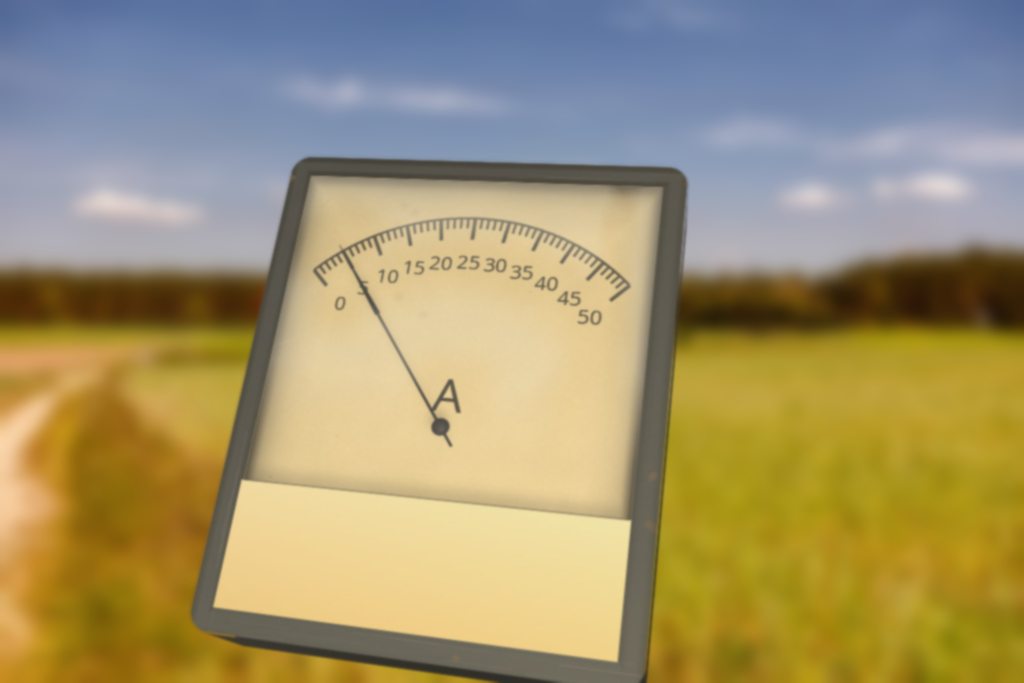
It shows 5 A
